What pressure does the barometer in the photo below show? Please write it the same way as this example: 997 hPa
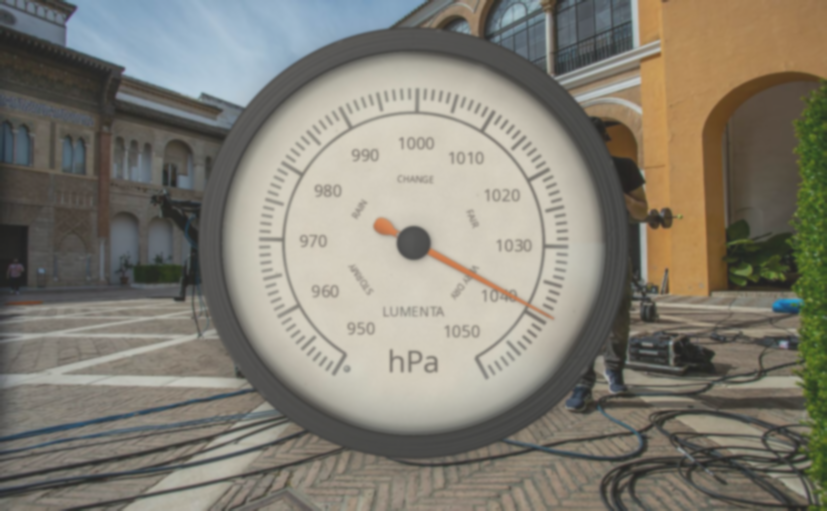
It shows 1039 hPa
